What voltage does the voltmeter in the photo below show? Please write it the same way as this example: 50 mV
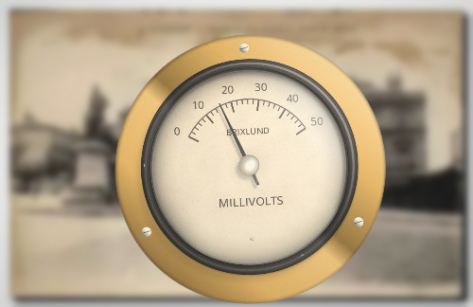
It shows 16 mV
